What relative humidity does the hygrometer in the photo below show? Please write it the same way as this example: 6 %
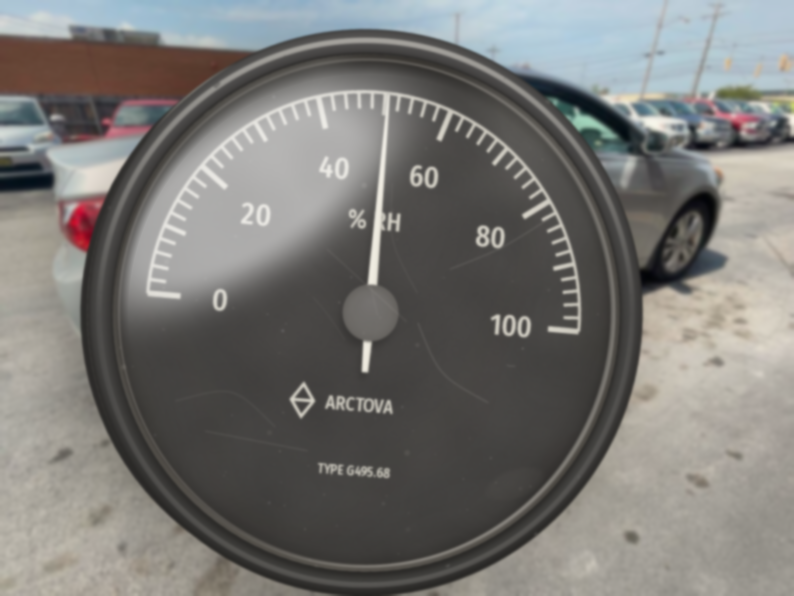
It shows 50 %
